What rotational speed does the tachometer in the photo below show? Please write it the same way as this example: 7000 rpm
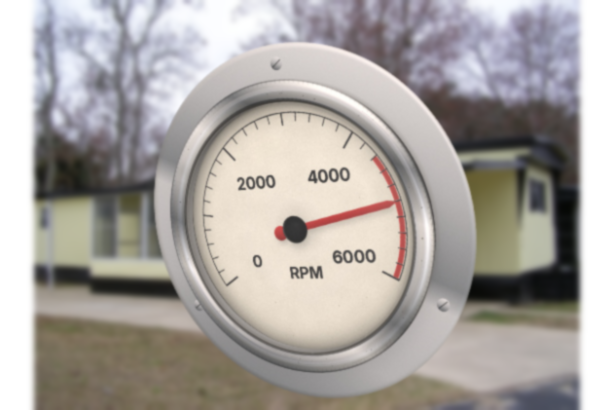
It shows 5000 rpm
